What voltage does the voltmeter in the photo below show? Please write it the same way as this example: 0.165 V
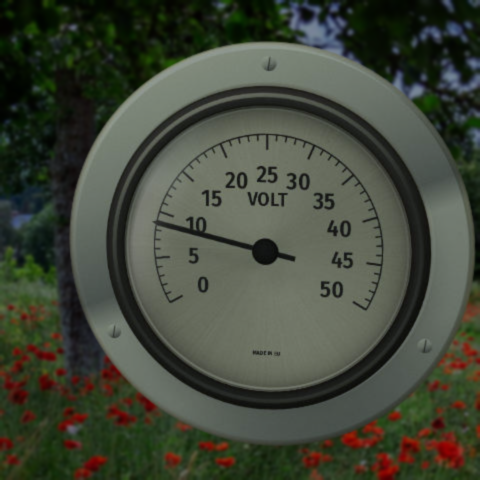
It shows 9 V
